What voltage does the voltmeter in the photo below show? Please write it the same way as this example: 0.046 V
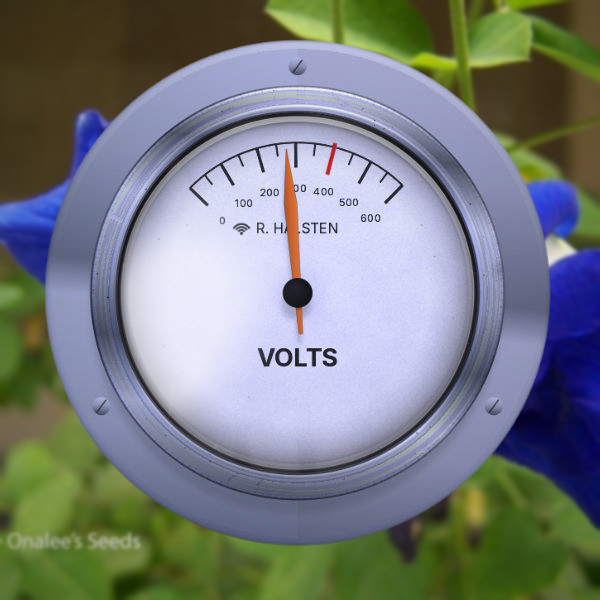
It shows 275 V
